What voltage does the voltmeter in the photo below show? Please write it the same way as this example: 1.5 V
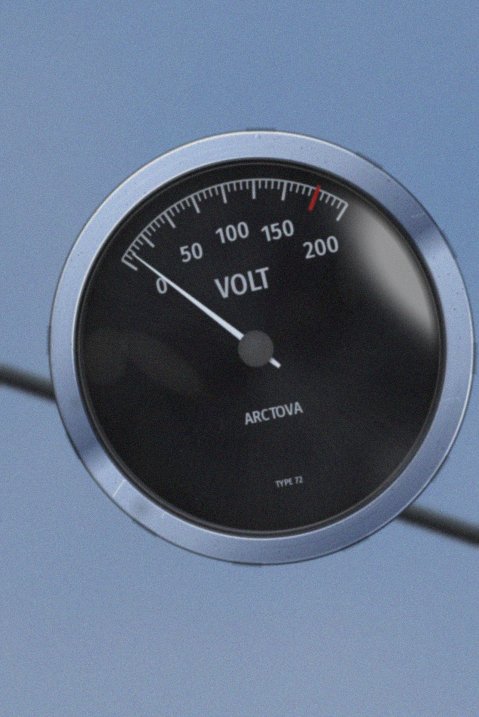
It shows 10 V
